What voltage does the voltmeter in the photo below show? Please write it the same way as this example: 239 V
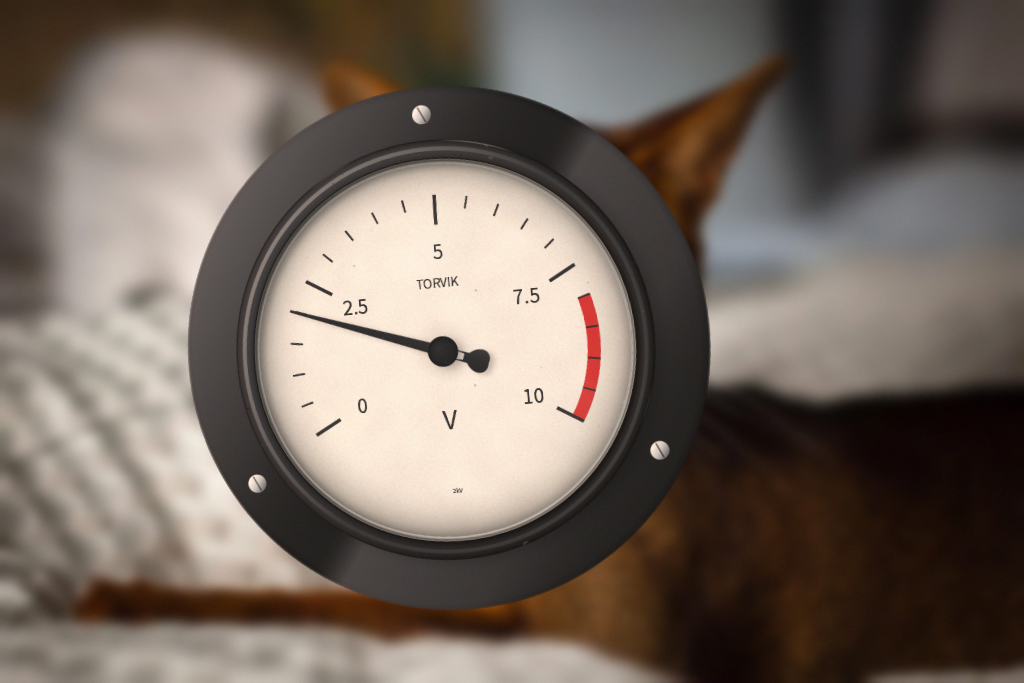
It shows 2 V
